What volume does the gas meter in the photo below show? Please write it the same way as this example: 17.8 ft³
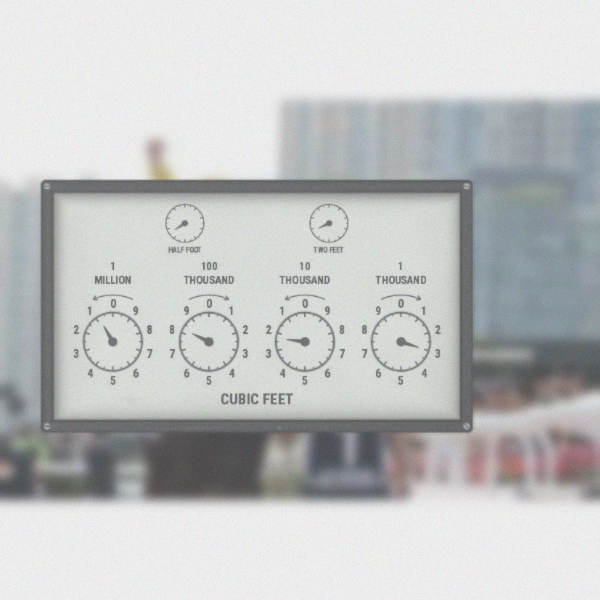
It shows 82300 ft³
